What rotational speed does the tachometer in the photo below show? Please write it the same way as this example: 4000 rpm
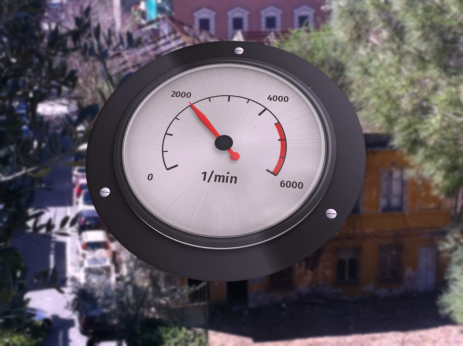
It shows 2000 rpm
